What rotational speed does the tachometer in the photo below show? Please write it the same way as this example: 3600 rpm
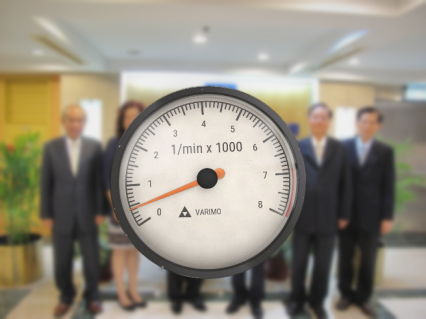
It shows 400 rpm
